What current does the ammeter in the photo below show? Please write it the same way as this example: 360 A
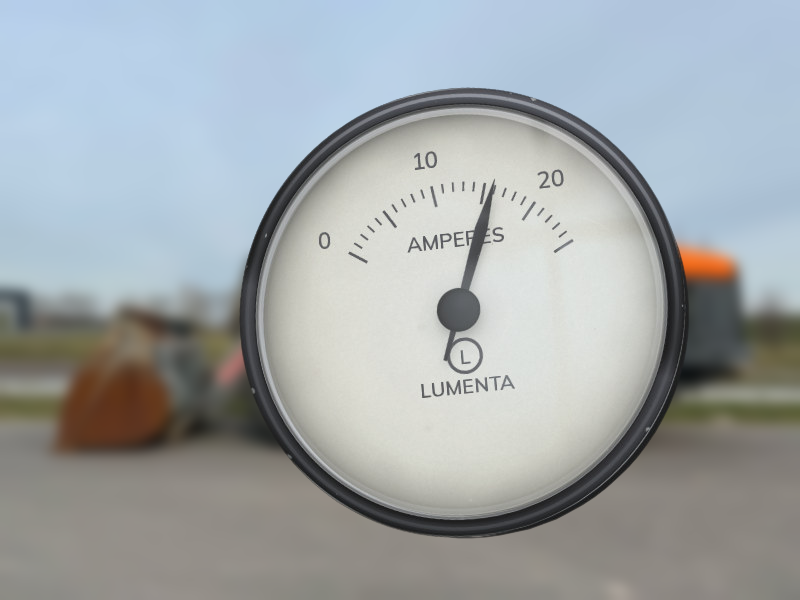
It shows 16 A
